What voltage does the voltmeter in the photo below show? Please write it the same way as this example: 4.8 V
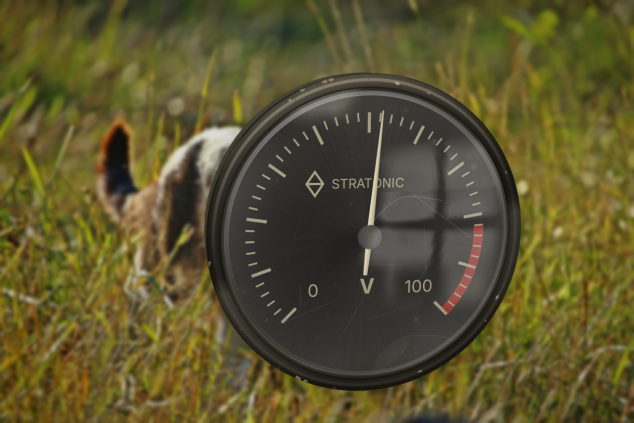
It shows 52 V
